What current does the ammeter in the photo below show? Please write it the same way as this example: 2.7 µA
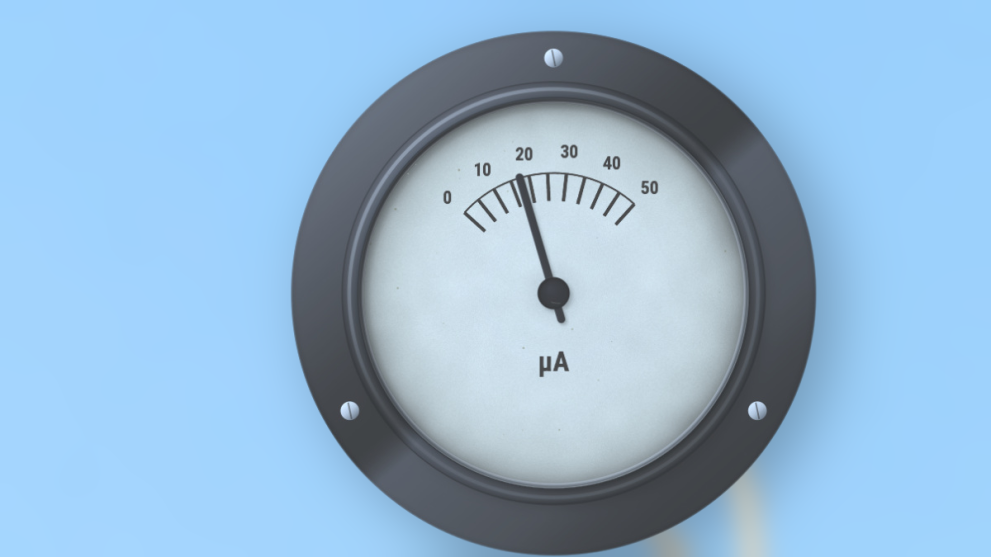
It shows 17.5 µA
